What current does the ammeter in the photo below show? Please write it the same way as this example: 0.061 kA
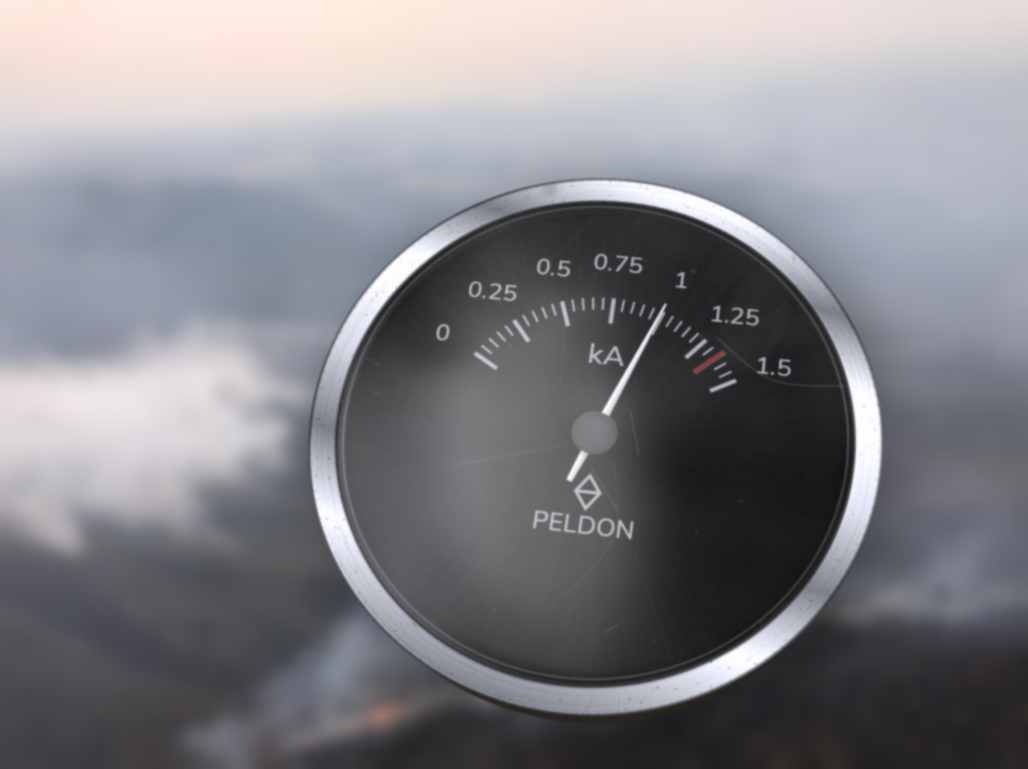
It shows 1 kA
